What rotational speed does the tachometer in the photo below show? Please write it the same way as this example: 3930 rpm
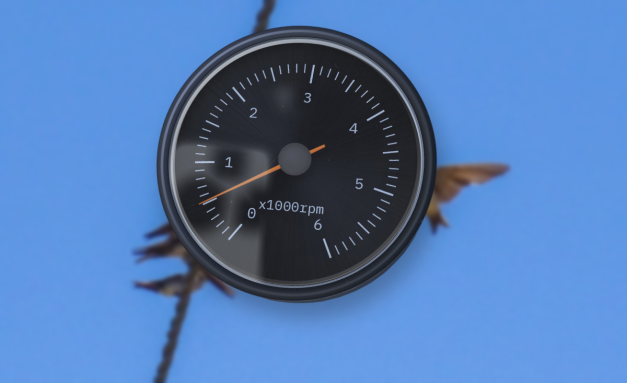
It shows 500 rpm
